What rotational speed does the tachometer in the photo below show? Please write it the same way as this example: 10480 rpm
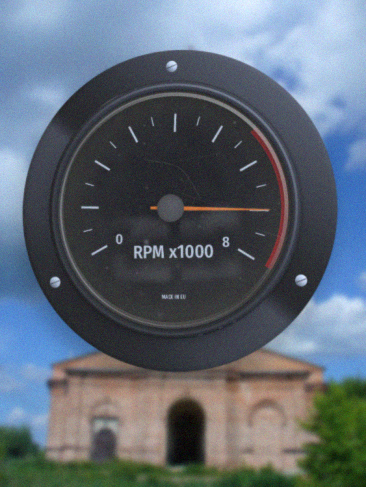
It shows 7000 rpm
